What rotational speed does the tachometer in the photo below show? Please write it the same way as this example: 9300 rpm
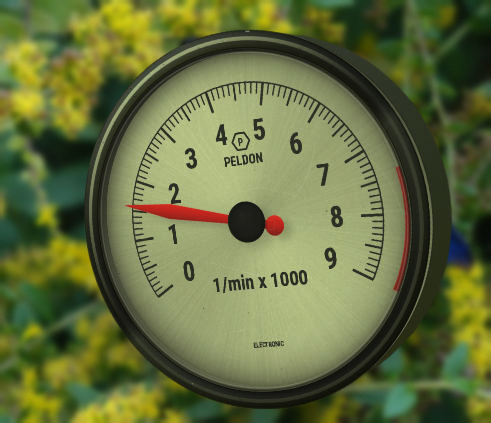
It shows 1600 rpm
